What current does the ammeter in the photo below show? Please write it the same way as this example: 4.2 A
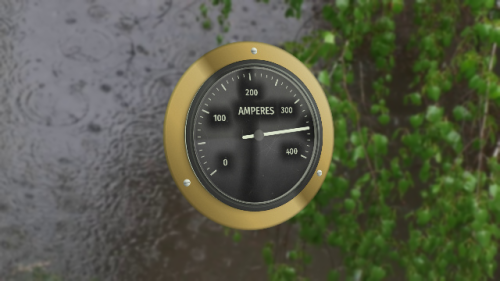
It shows 350 A
